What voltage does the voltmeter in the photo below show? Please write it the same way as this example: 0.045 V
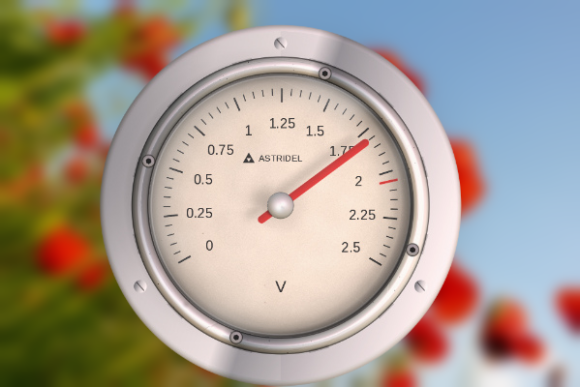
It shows 1.8 V
